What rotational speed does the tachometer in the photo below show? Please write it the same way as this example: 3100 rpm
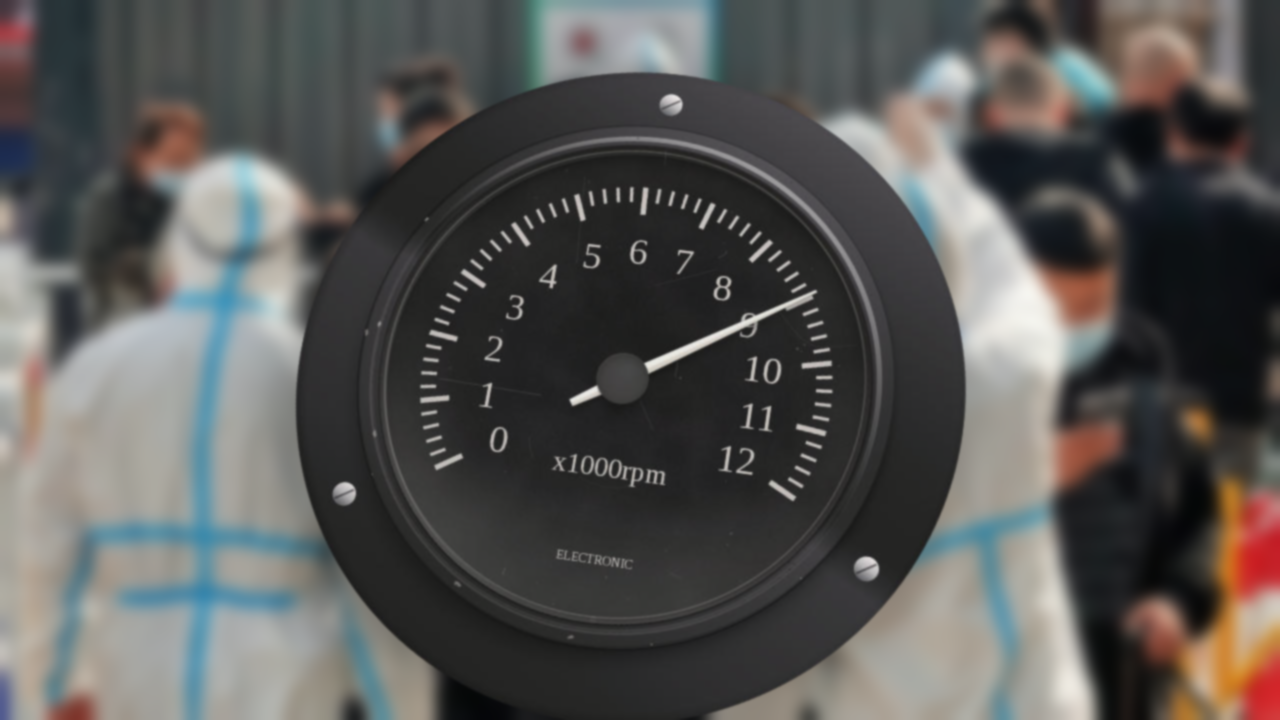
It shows 9000 rpm
